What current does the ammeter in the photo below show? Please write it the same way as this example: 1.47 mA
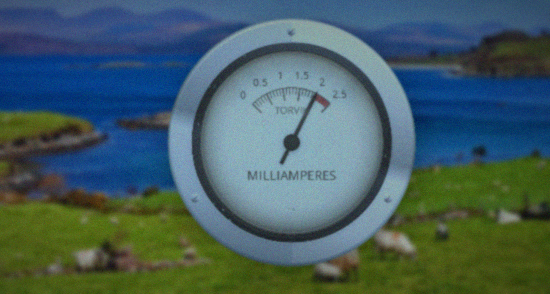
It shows 2 mA
